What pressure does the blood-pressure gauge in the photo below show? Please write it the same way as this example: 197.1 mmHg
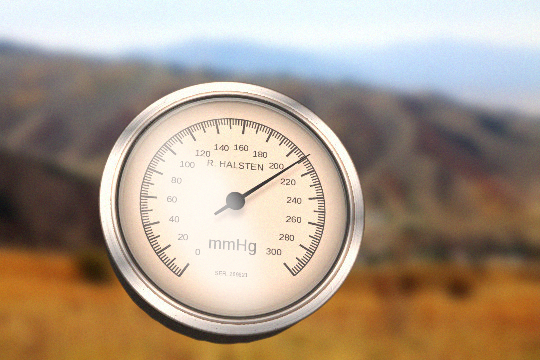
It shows 210 mmHg
